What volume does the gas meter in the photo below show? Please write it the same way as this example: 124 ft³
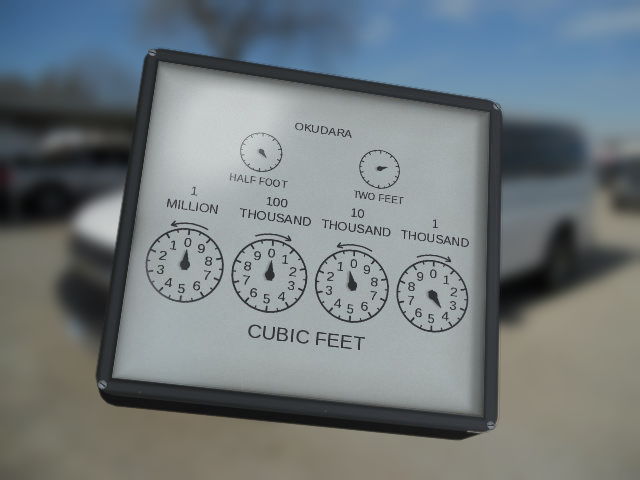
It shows 400 ft³
